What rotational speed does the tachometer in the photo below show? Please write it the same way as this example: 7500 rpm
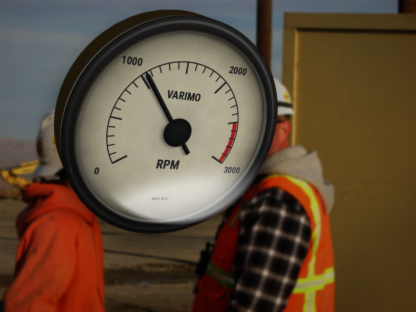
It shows 1050 rpm
